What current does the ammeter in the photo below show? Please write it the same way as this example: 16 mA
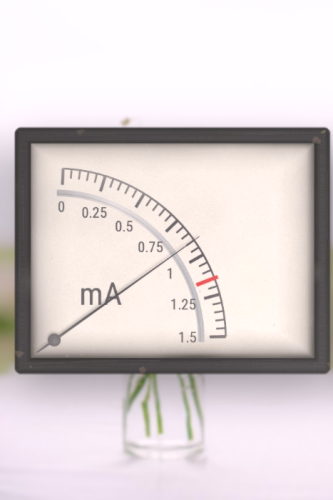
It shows 0.9 mA
